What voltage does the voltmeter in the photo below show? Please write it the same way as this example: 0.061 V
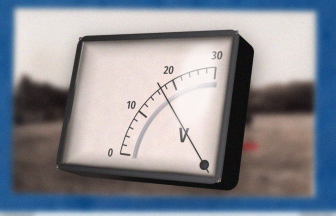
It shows 17 V
